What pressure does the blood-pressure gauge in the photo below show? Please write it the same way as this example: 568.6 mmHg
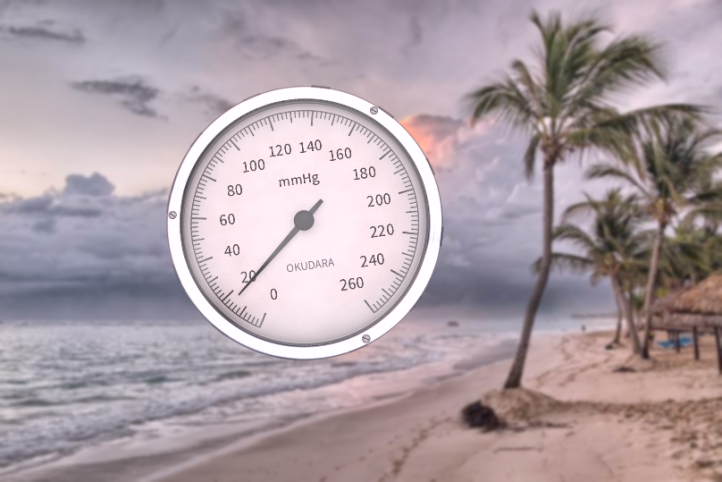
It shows 16 mmHg
